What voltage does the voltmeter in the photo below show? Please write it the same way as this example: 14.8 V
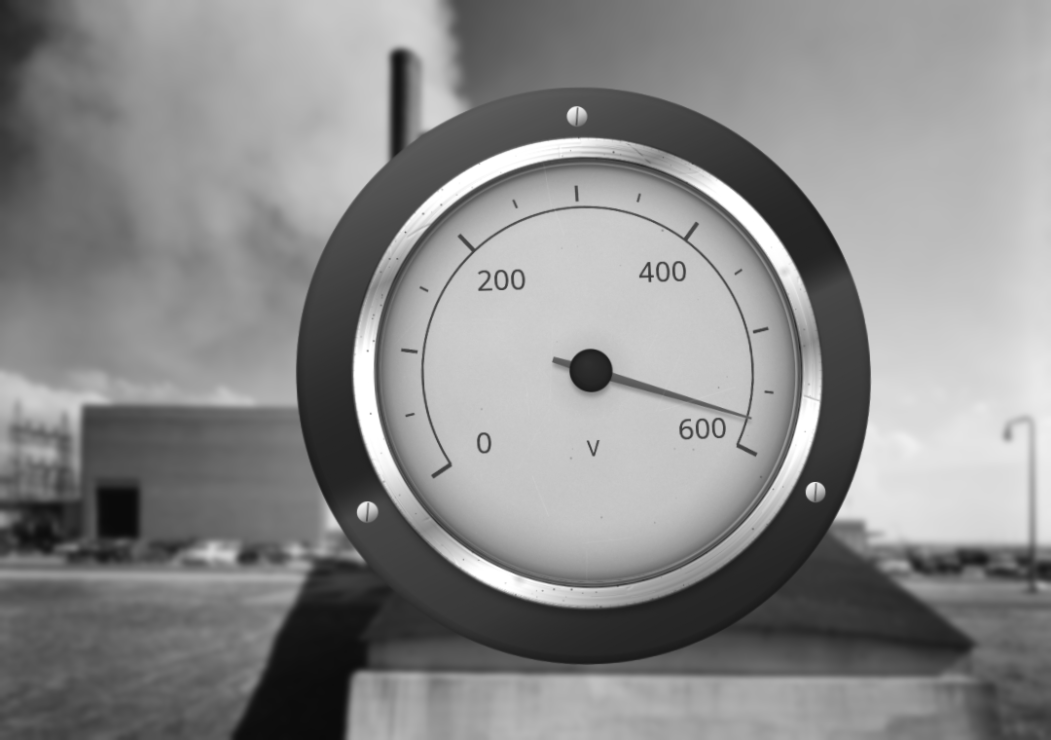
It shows 575 V
